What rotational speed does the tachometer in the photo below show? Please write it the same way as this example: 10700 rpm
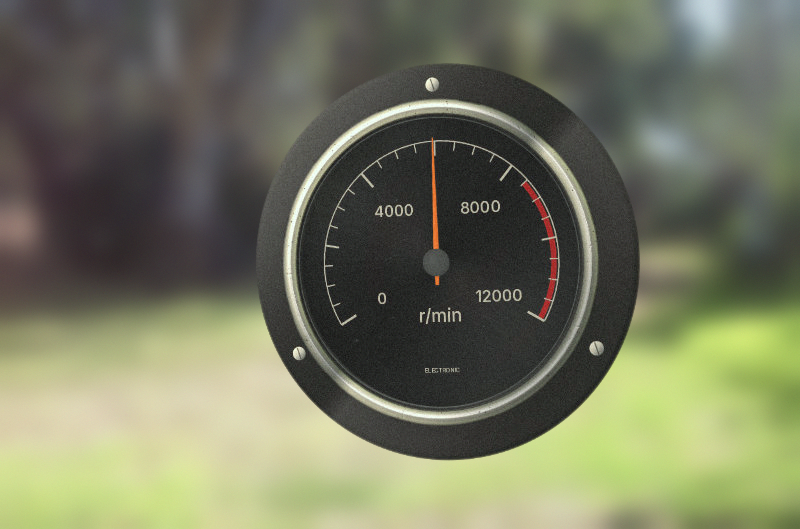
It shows 6000 rpm
